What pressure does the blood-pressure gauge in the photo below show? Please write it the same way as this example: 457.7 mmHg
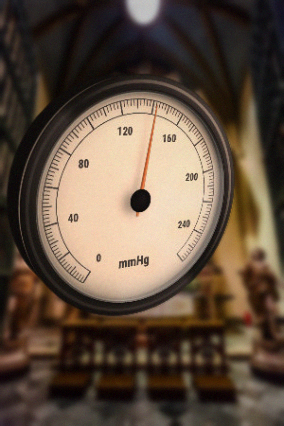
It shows 140 mmHg
